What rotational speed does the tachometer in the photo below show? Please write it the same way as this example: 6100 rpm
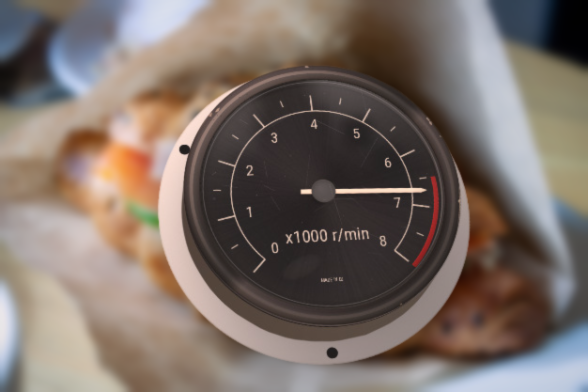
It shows 6750 rpm
